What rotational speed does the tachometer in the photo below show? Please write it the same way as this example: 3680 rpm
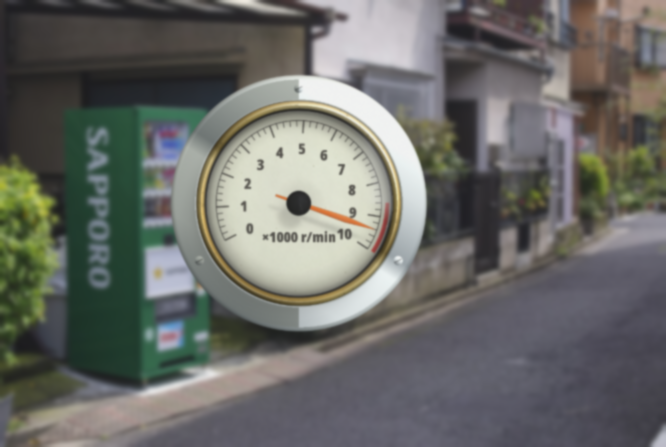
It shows 9400 rpm
